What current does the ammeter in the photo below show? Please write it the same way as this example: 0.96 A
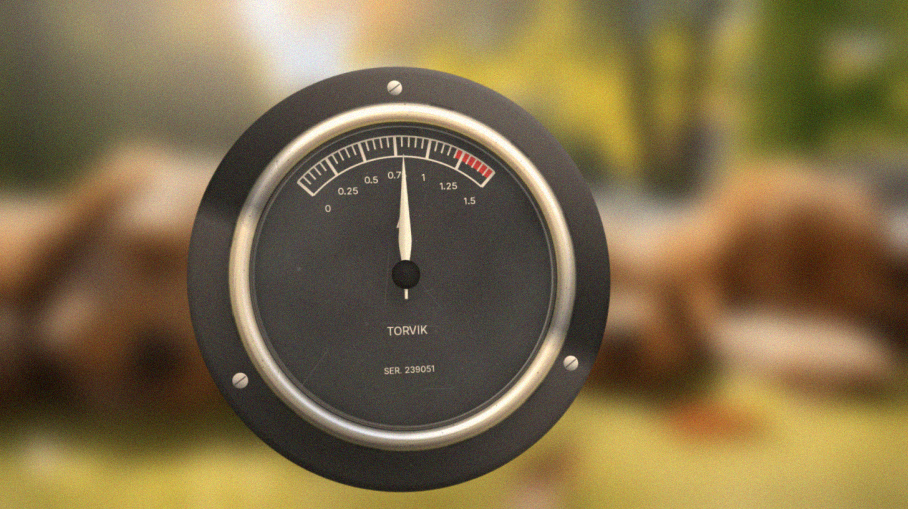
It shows 0.8 A
